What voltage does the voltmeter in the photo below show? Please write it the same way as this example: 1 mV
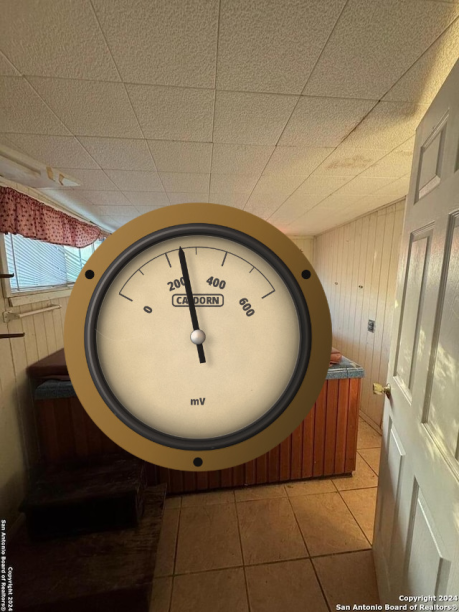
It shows 250 mV
